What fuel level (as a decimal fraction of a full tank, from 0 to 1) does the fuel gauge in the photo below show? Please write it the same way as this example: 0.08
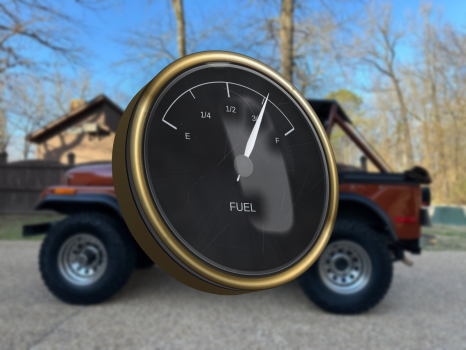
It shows 0.75
